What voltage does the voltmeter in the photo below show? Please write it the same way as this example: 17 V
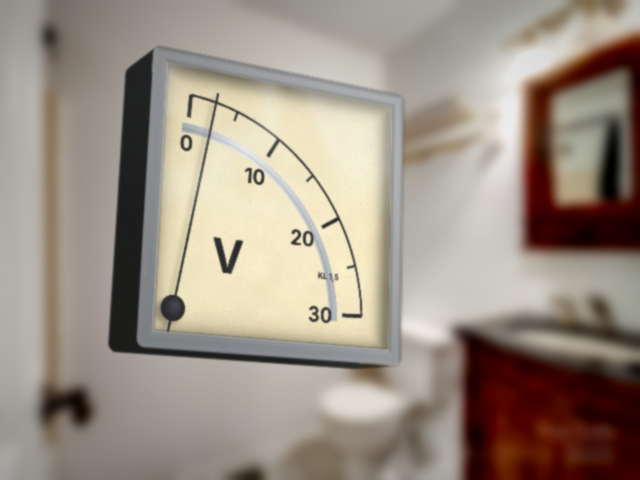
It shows 2.5 V
